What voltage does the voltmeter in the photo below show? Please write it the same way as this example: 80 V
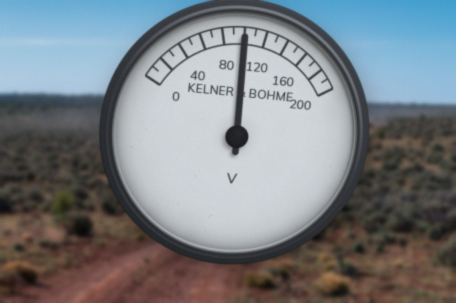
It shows 100 V
